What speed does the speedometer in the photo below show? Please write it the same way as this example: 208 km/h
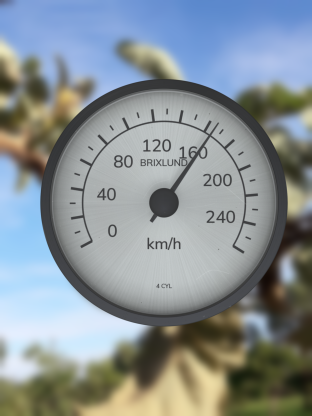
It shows 165 km/h
